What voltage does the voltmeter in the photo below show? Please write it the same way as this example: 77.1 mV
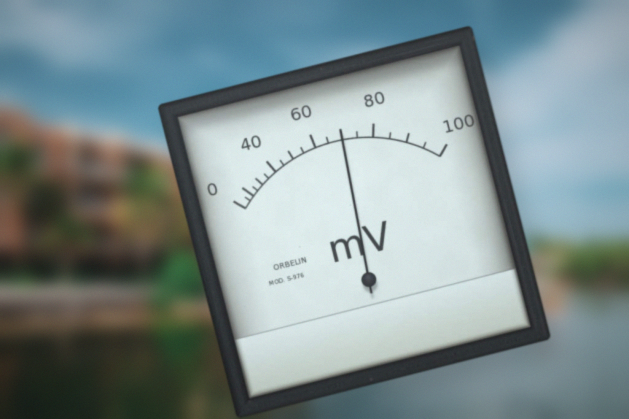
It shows 70 mV
